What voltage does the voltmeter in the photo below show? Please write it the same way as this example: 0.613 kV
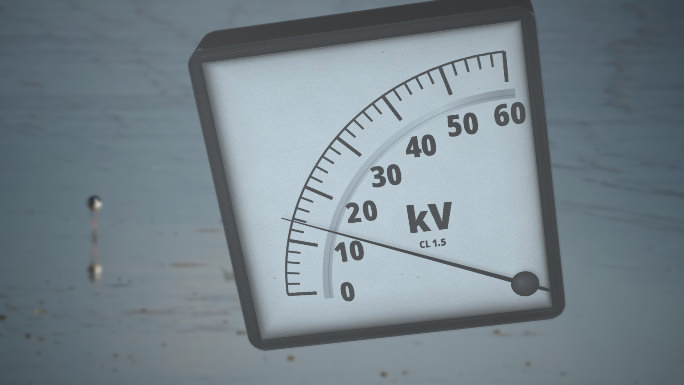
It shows 14 kV
